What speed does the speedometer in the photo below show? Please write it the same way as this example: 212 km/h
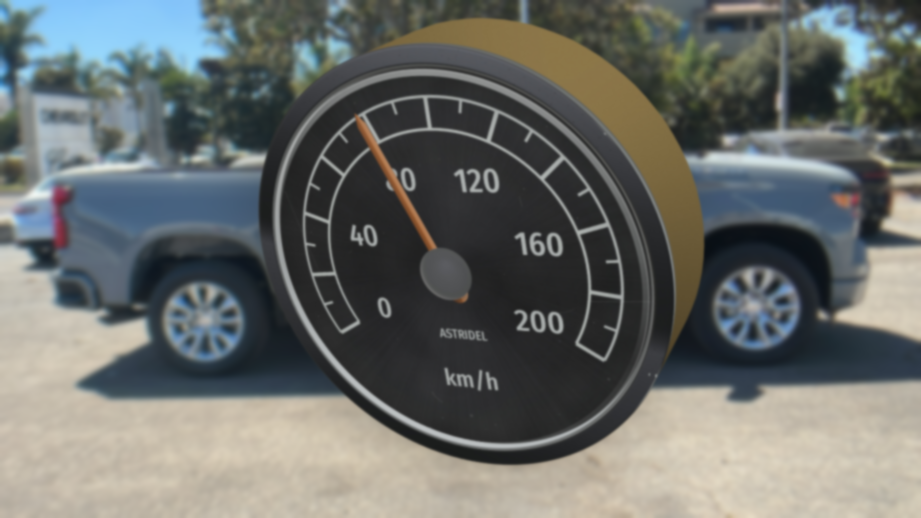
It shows 80 km/h
